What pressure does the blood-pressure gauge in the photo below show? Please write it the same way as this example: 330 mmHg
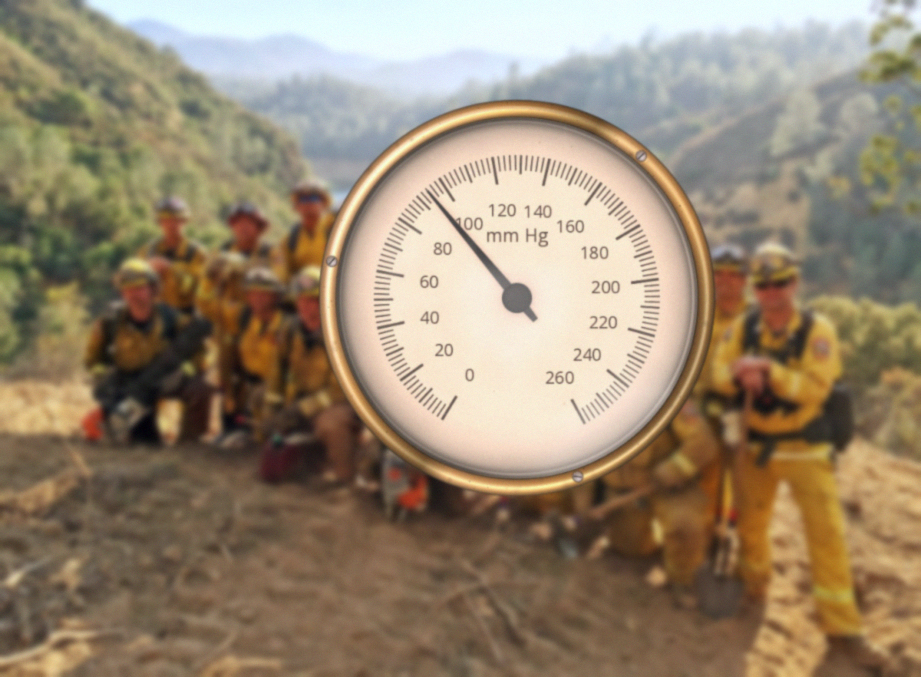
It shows 94 mmHg
